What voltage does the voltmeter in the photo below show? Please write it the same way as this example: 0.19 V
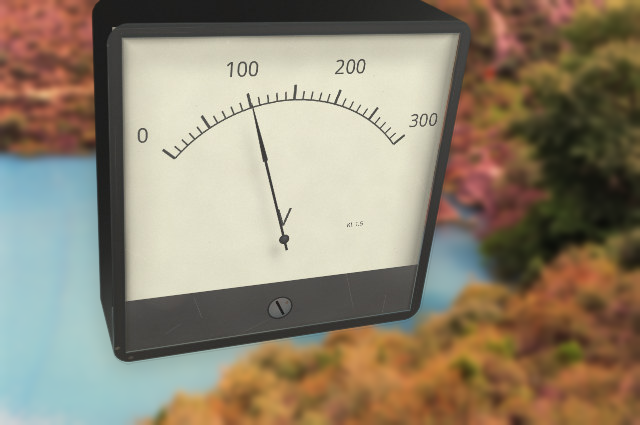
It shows 100 V
